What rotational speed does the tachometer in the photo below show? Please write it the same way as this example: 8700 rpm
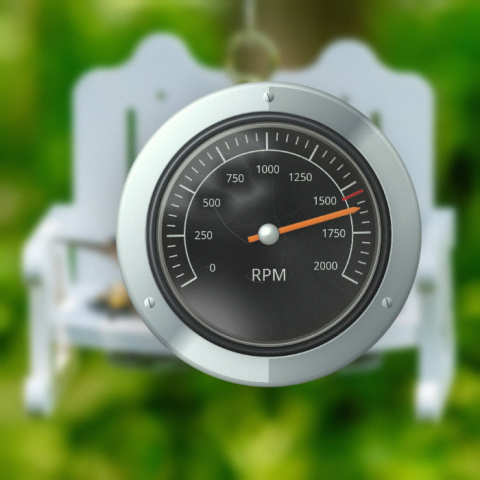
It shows 1625 rpm
